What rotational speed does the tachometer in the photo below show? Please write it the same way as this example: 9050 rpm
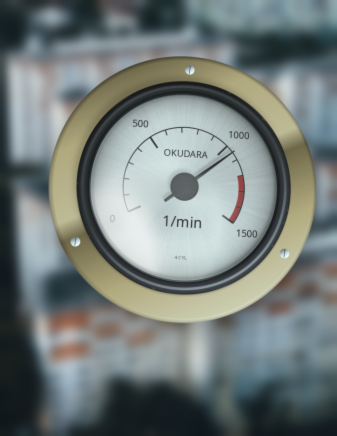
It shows 1050 rpm
